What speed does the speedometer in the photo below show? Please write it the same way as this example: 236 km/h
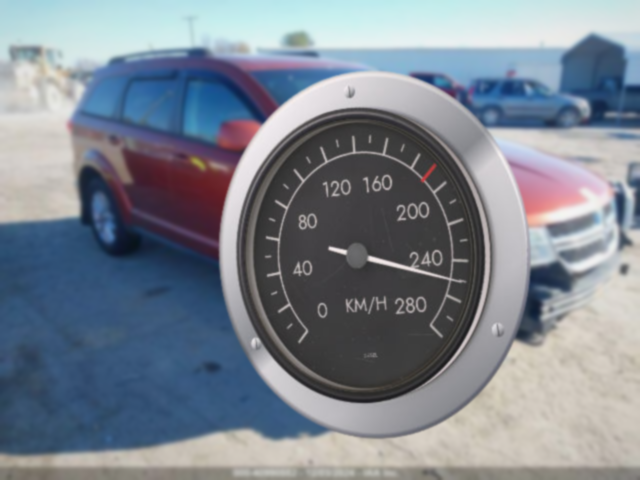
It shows 250 km/h
